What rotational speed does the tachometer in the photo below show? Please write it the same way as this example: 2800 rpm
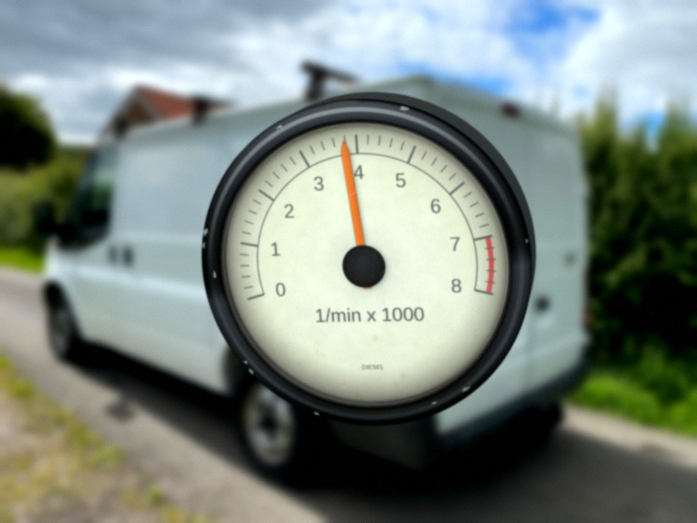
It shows 3800 rpm
